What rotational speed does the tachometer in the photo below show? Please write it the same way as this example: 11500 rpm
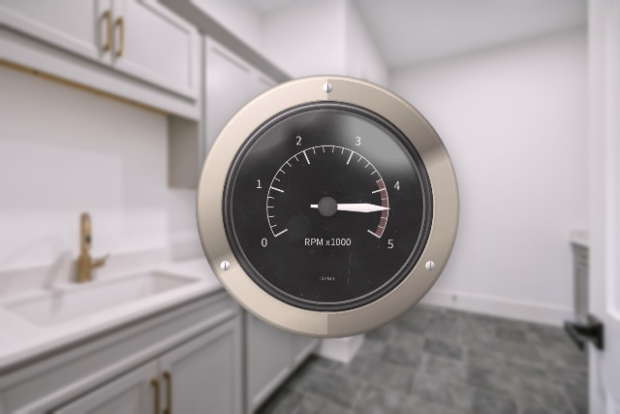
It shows 4400 rpm
